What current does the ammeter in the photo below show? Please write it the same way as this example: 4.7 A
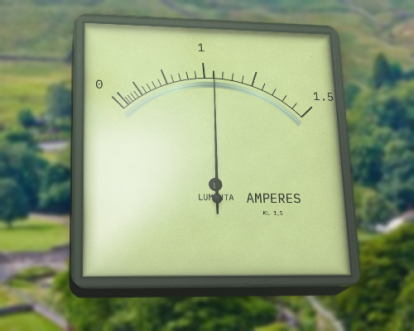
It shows 1.05 A
